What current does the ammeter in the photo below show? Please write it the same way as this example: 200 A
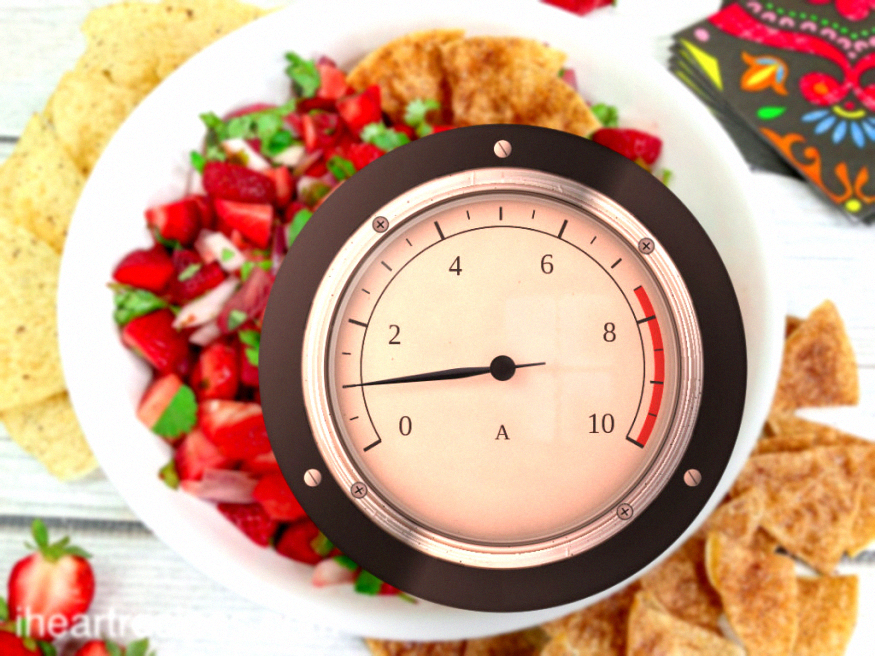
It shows 1 A
